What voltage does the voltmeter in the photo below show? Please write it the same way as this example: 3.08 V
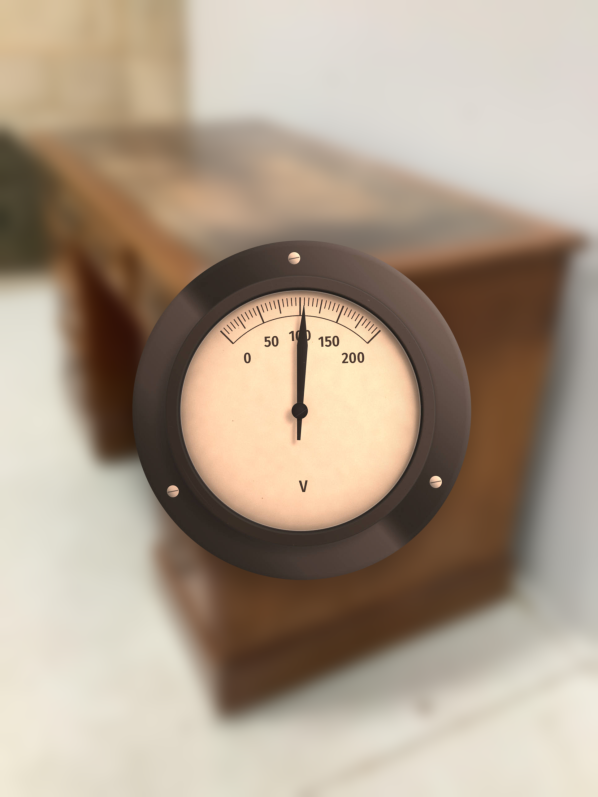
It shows 105 V
